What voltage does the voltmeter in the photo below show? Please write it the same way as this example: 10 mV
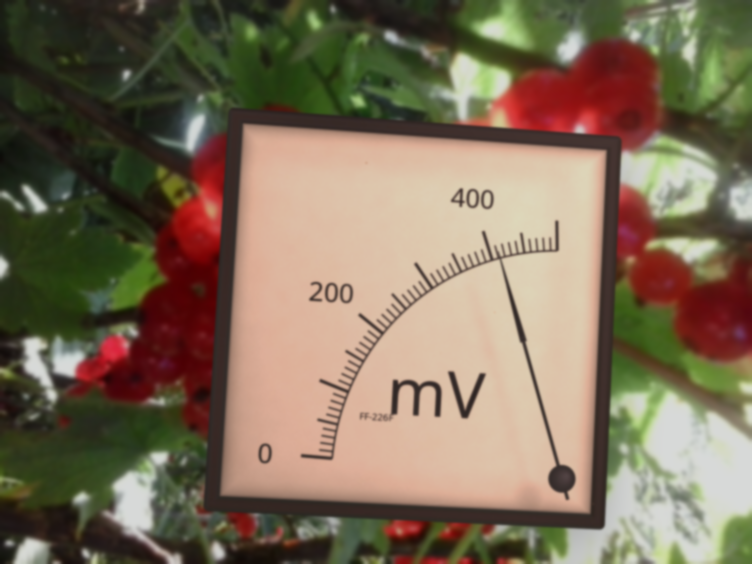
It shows 410 mV
